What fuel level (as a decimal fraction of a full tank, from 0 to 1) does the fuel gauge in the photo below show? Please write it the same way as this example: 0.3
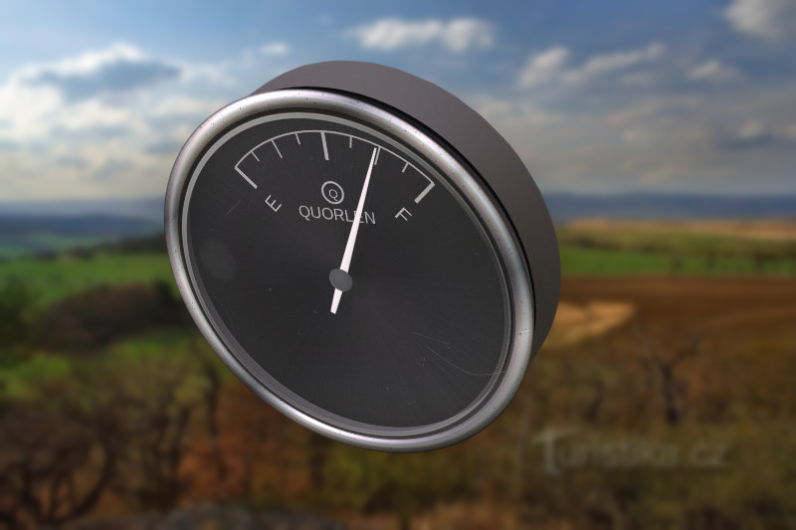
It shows 0.75
